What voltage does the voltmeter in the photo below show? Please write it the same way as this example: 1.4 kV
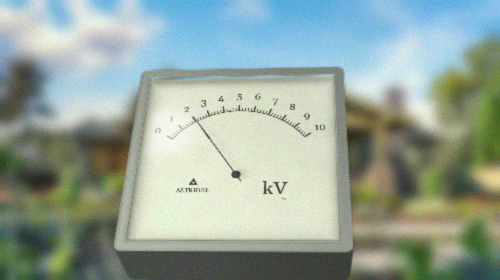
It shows 2 kV
